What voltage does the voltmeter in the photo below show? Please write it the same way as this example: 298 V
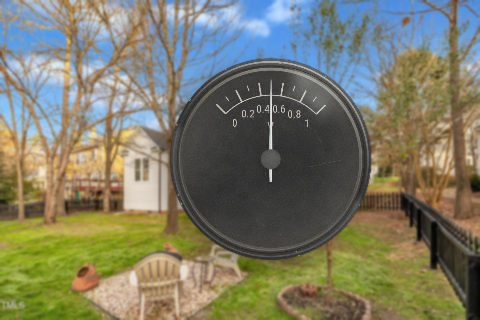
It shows 0.5 V
